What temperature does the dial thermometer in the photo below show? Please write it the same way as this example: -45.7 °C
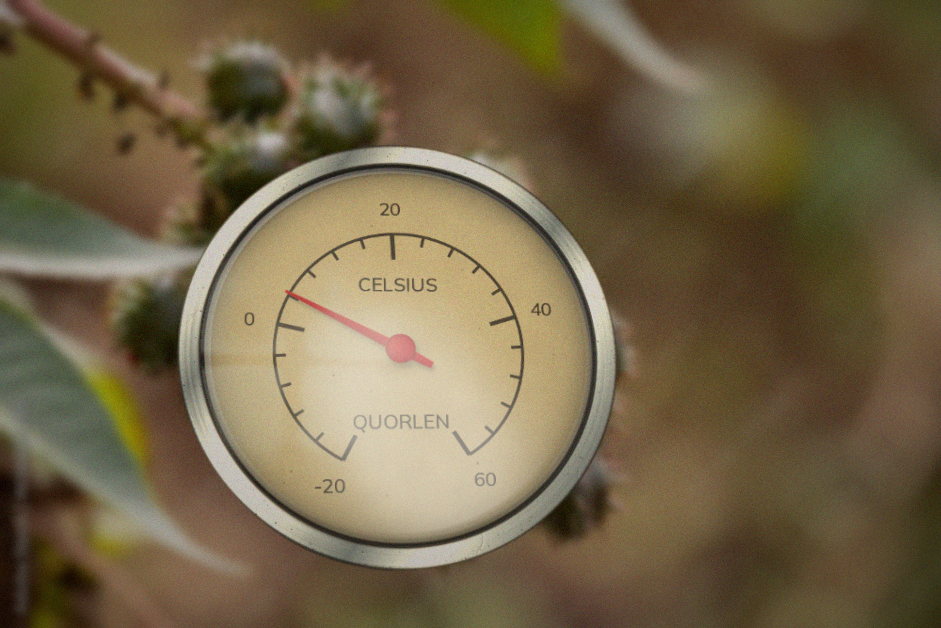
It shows 4 °C
